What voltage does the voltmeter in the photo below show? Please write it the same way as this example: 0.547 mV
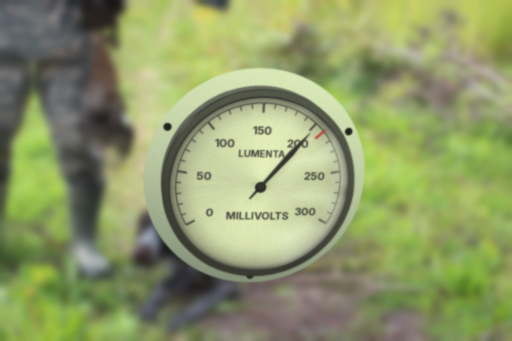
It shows 200 mV
